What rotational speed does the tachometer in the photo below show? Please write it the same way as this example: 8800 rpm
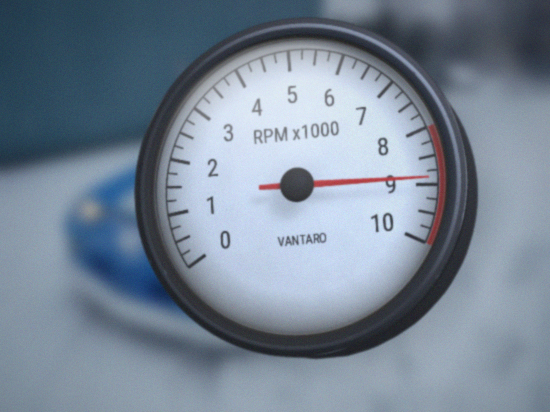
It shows 8875 rpm
